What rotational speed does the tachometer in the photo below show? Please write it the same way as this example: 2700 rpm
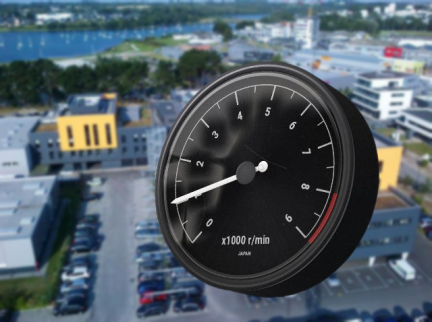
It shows 1000 rpm
